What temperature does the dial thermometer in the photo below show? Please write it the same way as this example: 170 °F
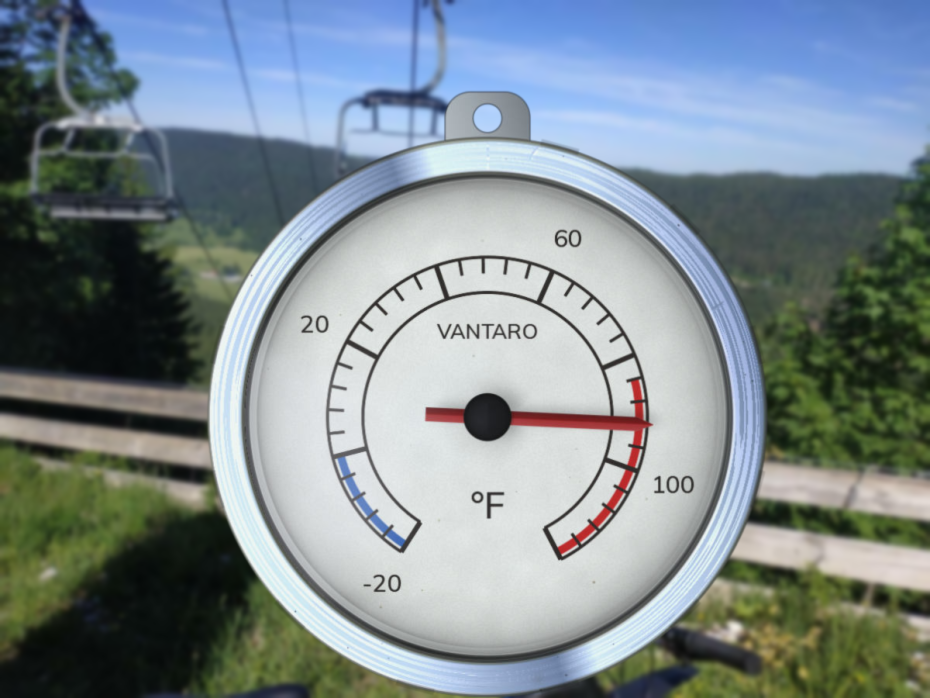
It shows 92 °F
